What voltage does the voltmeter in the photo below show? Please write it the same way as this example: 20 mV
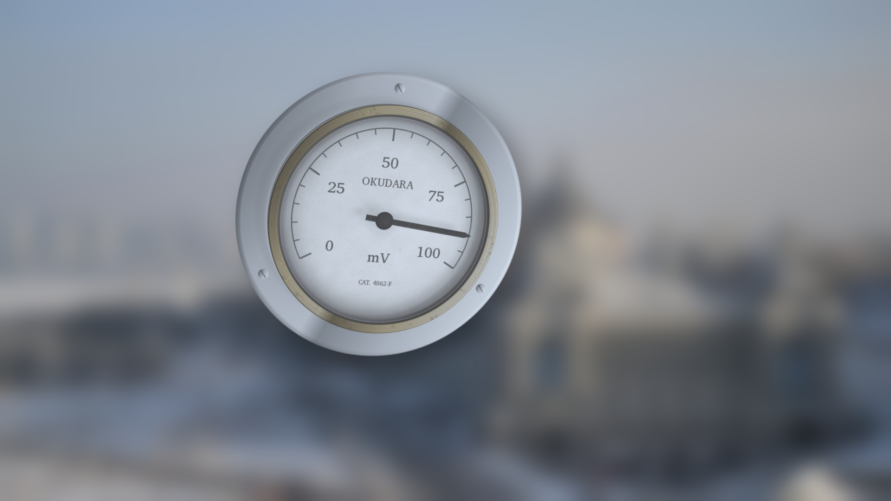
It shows 90 mV
